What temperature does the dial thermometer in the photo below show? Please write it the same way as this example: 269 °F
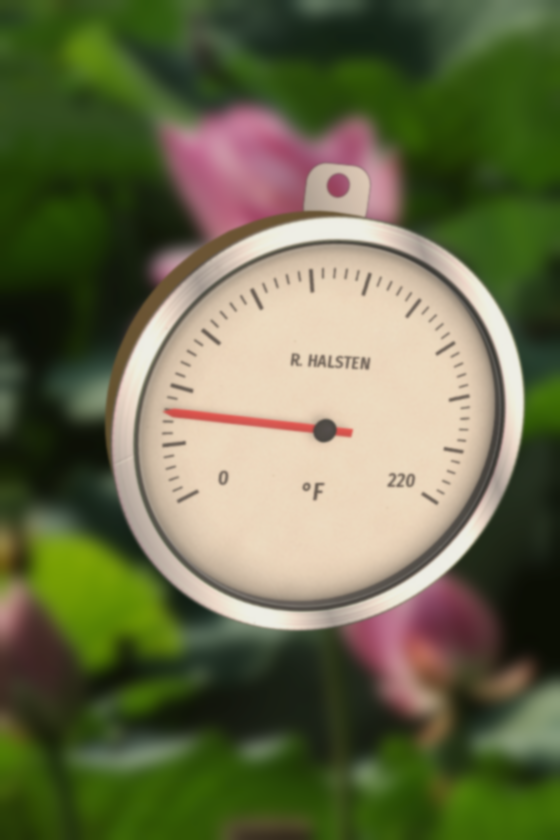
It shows 32 °F
